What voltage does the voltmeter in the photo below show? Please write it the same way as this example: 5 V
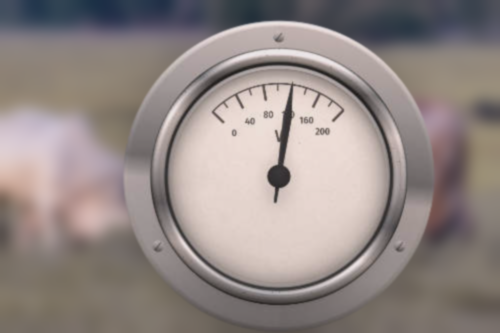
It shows 120 V
